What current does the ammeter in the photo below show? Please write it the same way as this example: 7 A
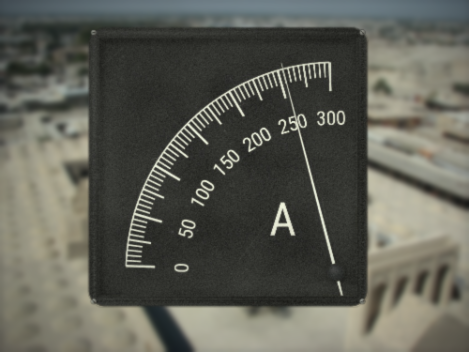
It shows 255 A
